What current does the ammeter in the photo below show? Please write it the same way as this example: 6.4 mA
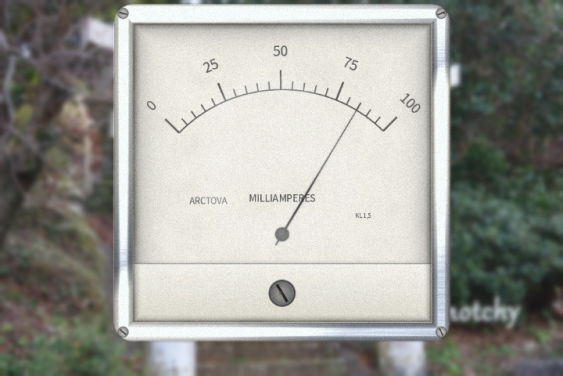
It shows 85 mA
